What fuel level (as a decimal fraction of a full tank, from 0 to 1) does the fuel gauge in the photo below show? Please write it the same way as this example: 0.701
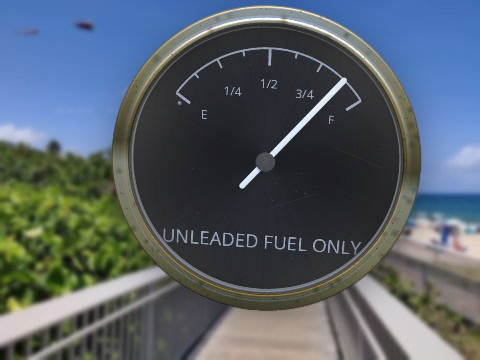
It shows 0.875
